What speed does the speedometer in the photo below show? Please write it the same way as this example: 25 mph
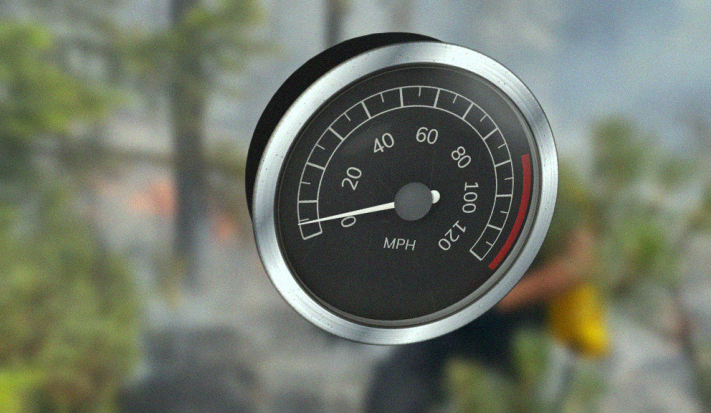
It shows 5 mph
